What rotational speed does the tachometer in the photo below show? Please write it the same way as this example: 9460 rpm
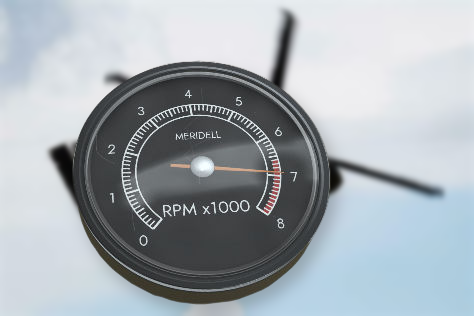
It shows 7000 rpm
